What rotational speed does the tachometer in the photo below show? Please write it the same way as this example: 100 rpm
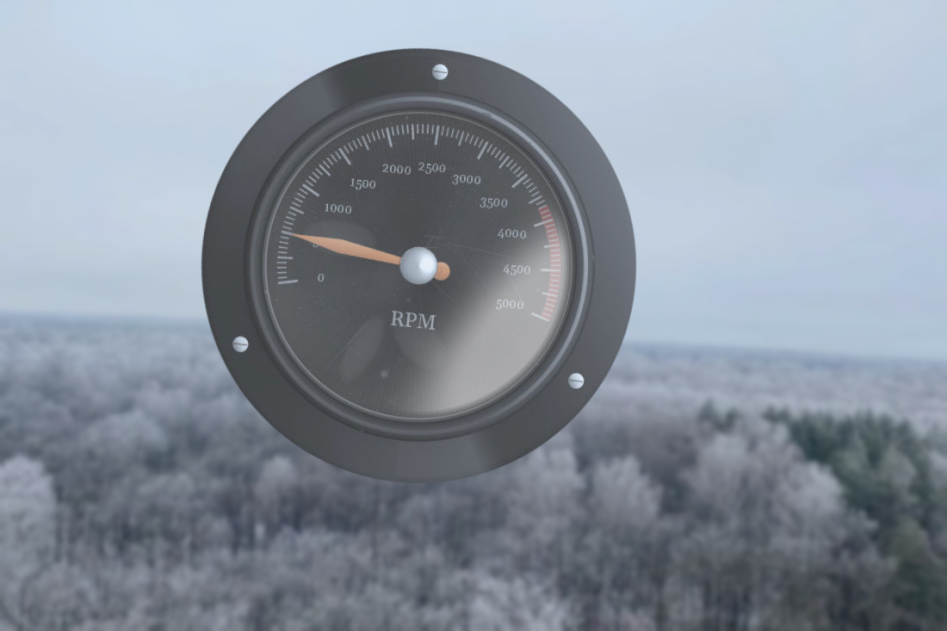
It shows 500 rpm
